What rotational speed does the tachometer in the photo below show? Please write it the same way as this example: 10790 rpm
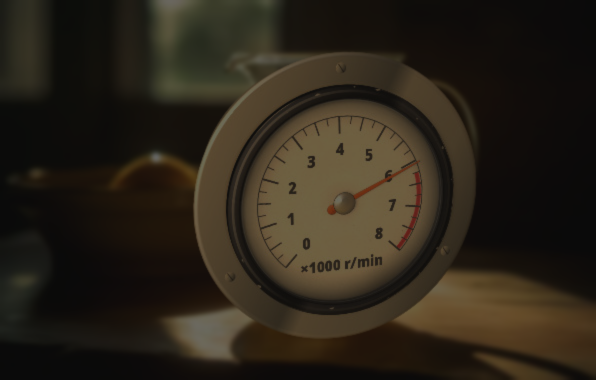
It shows 6000 rpm
